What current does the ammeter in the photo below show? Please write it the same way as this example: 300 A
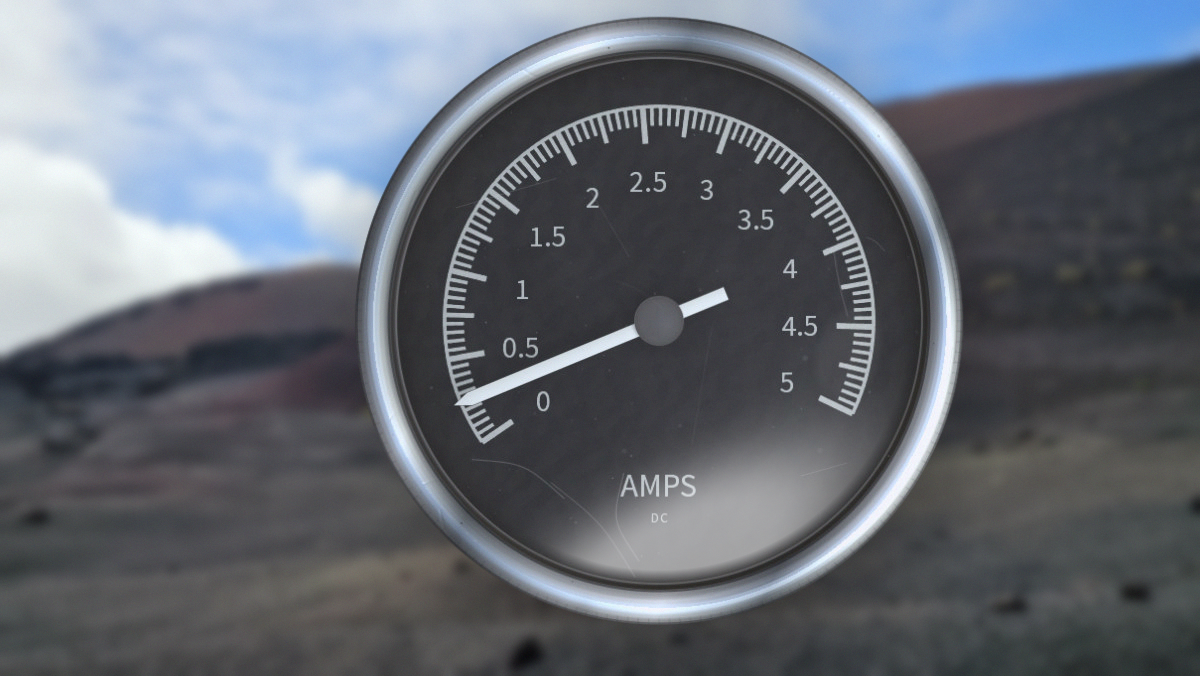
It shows 0.25 A
